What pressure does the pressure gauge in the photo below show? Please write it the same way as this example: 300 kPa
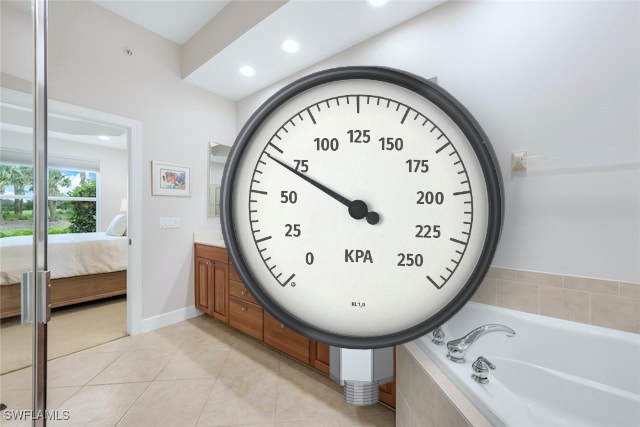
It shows 70 kPa
